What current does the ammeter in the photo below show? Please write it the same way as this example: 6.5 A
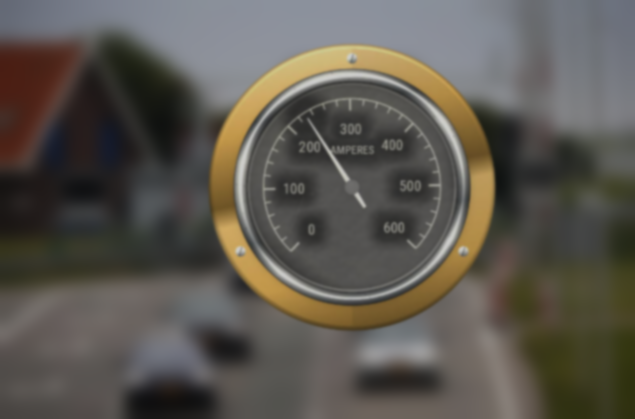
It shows 230 A
